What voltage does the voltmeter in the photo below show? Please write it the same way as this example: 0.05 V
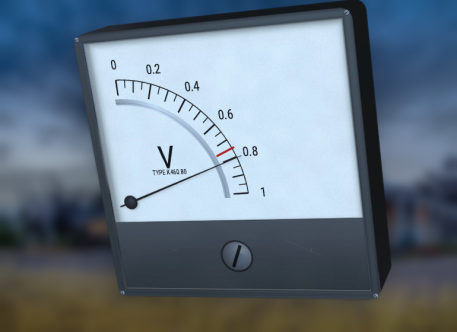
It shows 0.8 V
